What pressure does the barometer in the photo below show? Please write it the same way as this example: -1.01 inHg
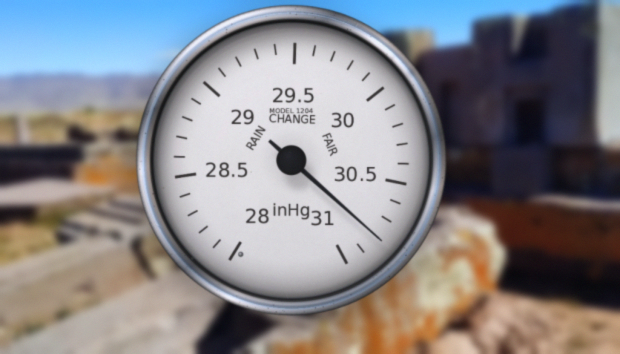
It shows 30.8 inHg
